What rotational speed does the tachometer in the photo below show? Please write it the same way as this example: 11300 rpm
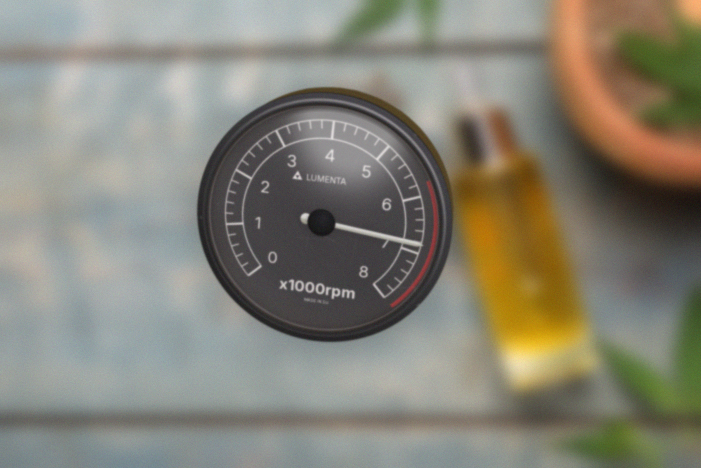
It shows 6800 rpm
